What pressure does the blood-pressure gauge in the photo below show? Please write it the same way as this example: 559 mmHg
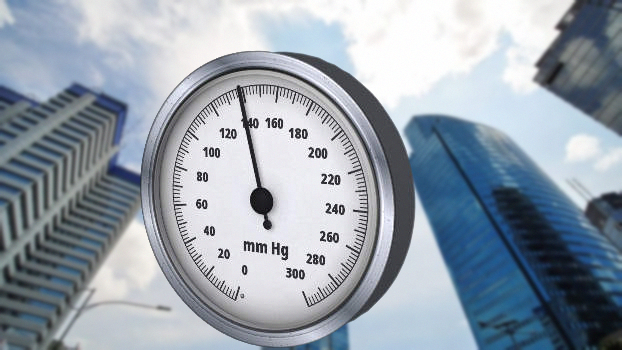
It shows 140 mmHg
